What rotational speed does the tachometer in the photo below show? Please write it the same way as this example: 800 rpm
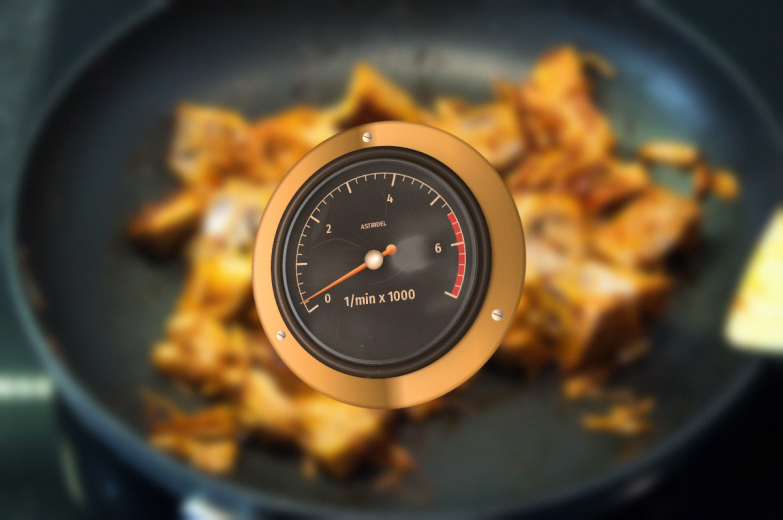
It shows 200 rpm
